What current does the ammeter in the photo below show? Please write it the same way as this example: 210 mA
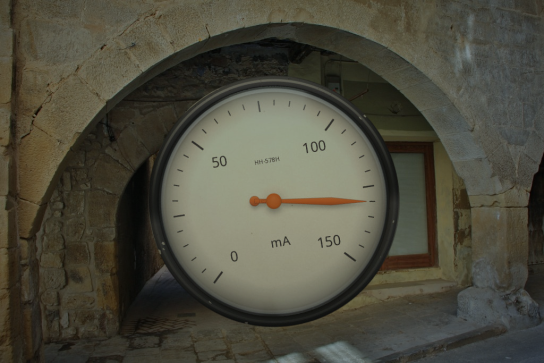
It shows 130 mA
